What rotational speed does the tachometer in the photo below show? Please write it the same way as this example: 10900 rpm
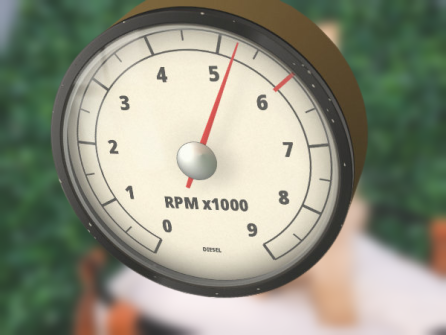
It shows 5250 rpm
